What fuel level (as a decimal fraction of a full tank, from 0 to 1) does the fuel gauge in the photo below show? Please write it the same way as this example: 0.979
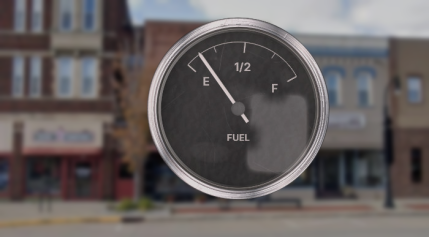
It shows 0.125
